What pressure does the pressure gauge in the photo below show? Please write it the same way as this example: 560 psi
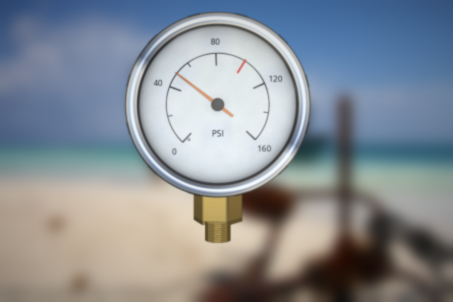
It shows 50 psi
